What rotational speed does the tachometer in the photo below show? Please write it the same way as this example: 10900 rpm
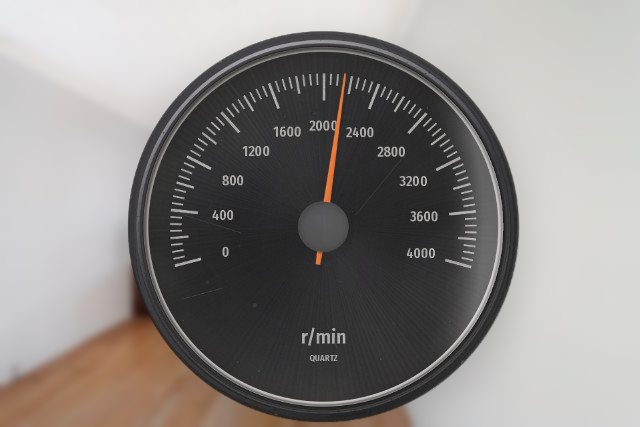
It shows 2150 rpm
